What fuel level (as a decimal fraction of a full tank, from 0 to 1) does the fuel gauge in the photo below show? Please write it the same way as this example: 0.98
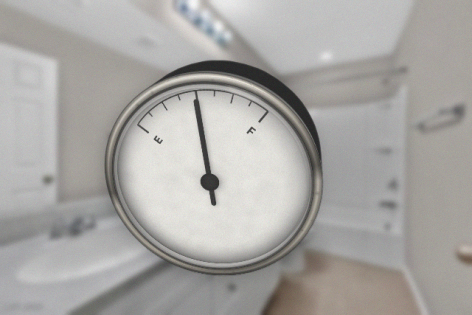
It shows 0.5
